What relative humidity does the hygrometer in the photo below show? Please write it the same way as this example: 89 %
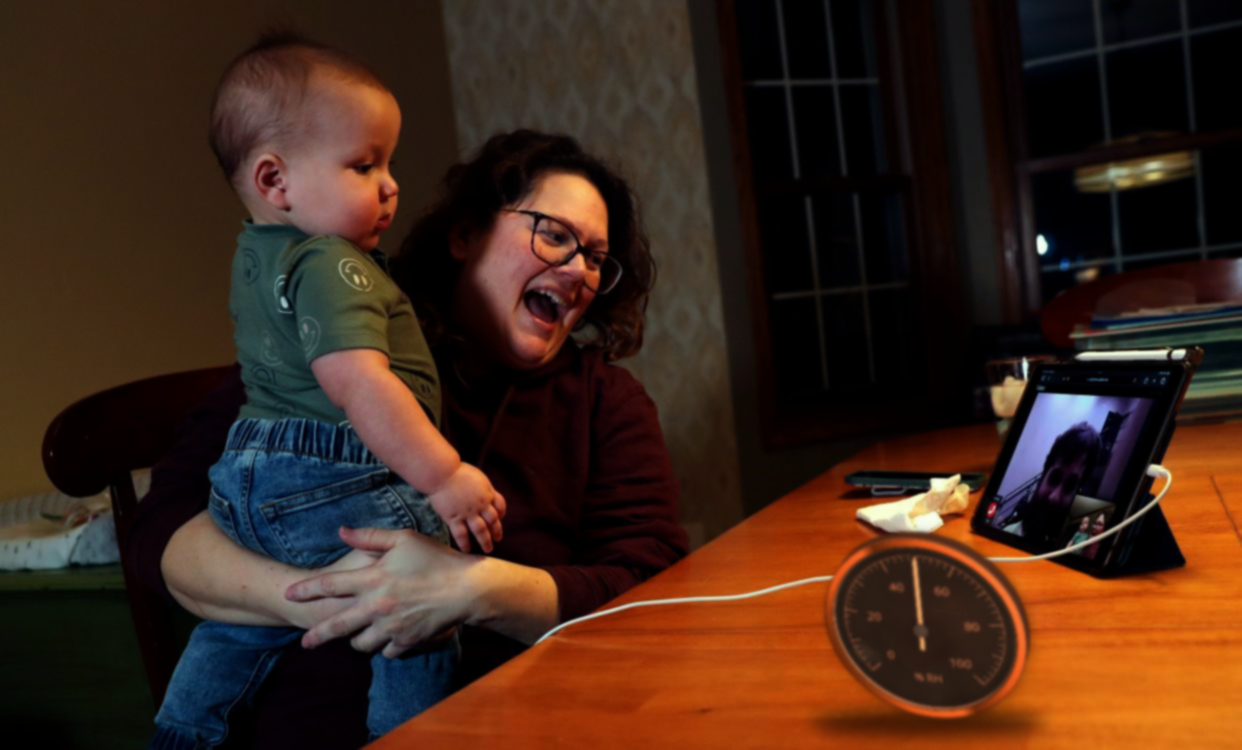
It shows 50 %
